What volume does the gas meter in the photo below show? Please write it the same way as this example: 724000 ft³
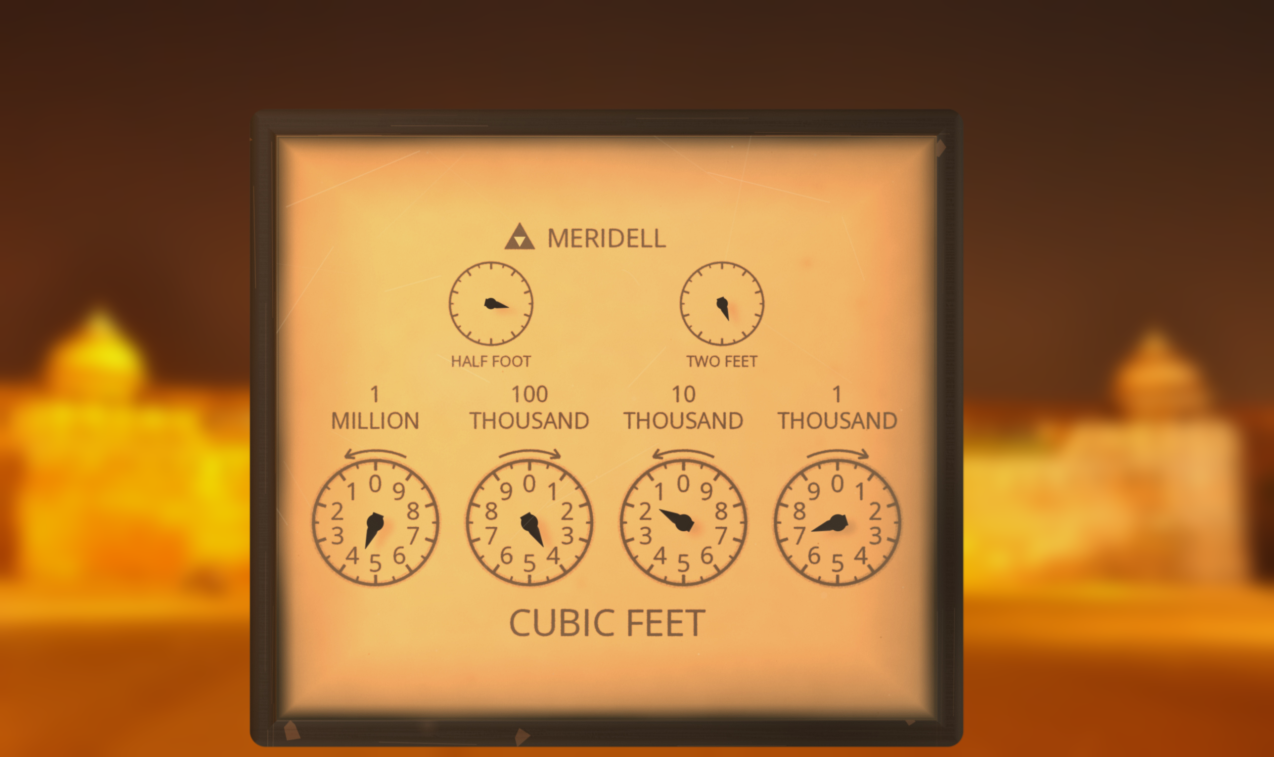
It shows 441700 ft³
